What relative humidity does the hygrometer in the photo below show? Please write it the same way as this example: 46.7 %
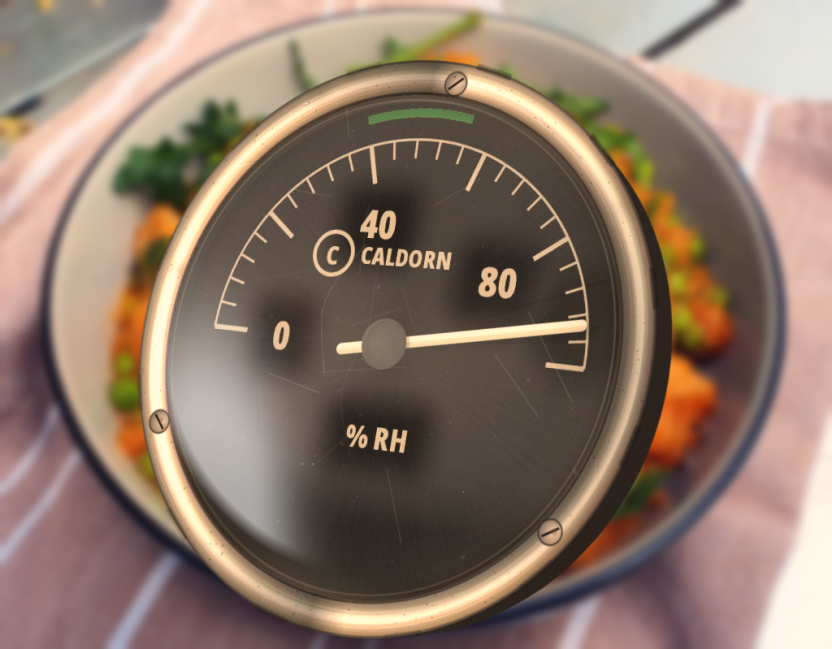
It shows 94 %
